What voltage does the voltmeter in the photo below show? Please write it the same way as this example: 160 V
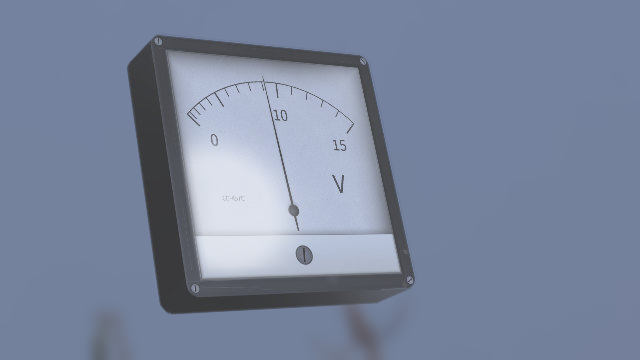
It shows 9 V
